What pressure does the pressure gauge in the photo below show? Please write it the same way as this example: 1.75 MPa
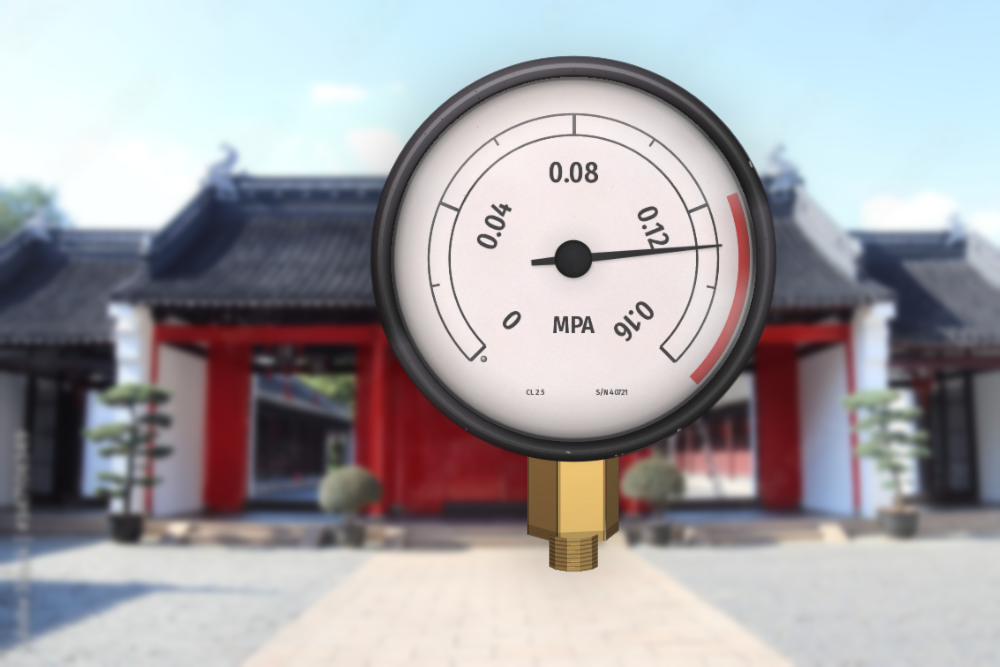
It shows 0.13 MPa
